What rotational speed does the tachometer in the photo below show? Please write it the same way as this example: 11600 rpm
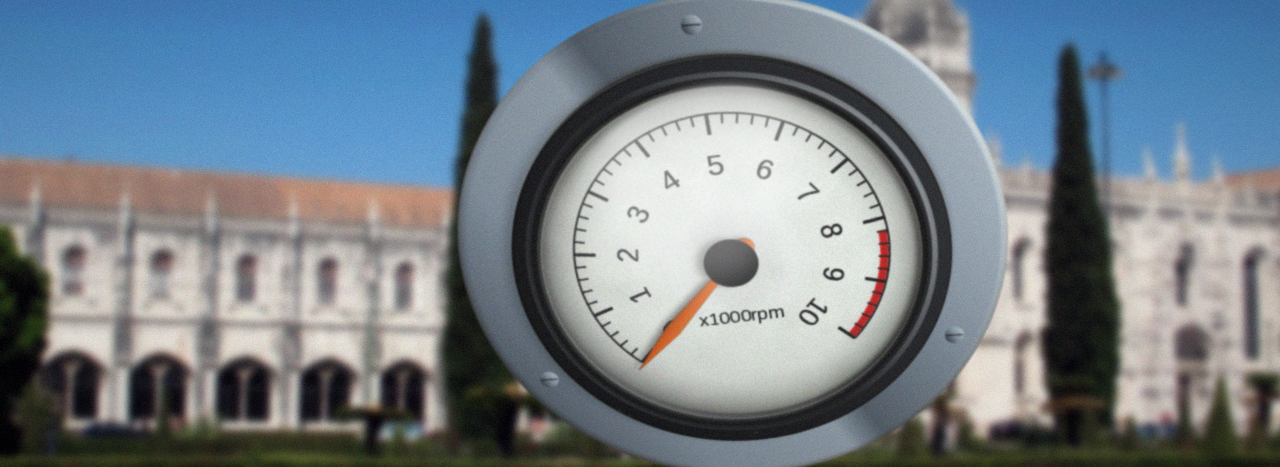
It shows 0 rpm
